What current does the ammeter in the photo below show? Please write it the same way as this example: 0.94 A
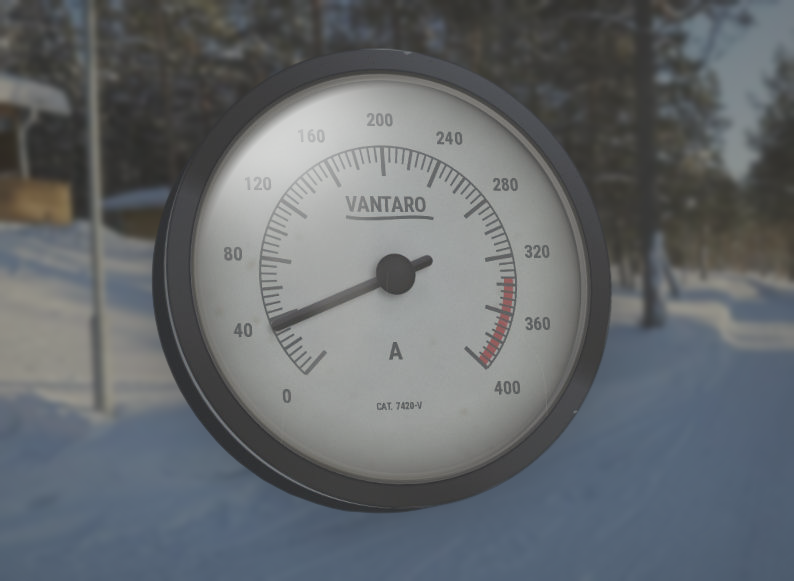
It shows 35 A
